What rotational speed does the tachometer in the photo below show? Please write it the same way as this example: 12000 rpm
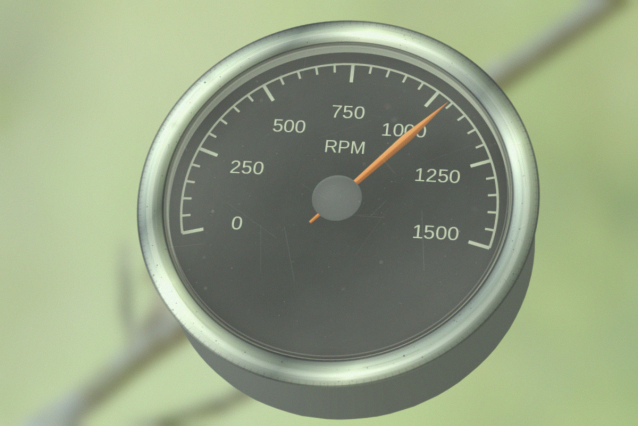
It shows 1050 rpm
